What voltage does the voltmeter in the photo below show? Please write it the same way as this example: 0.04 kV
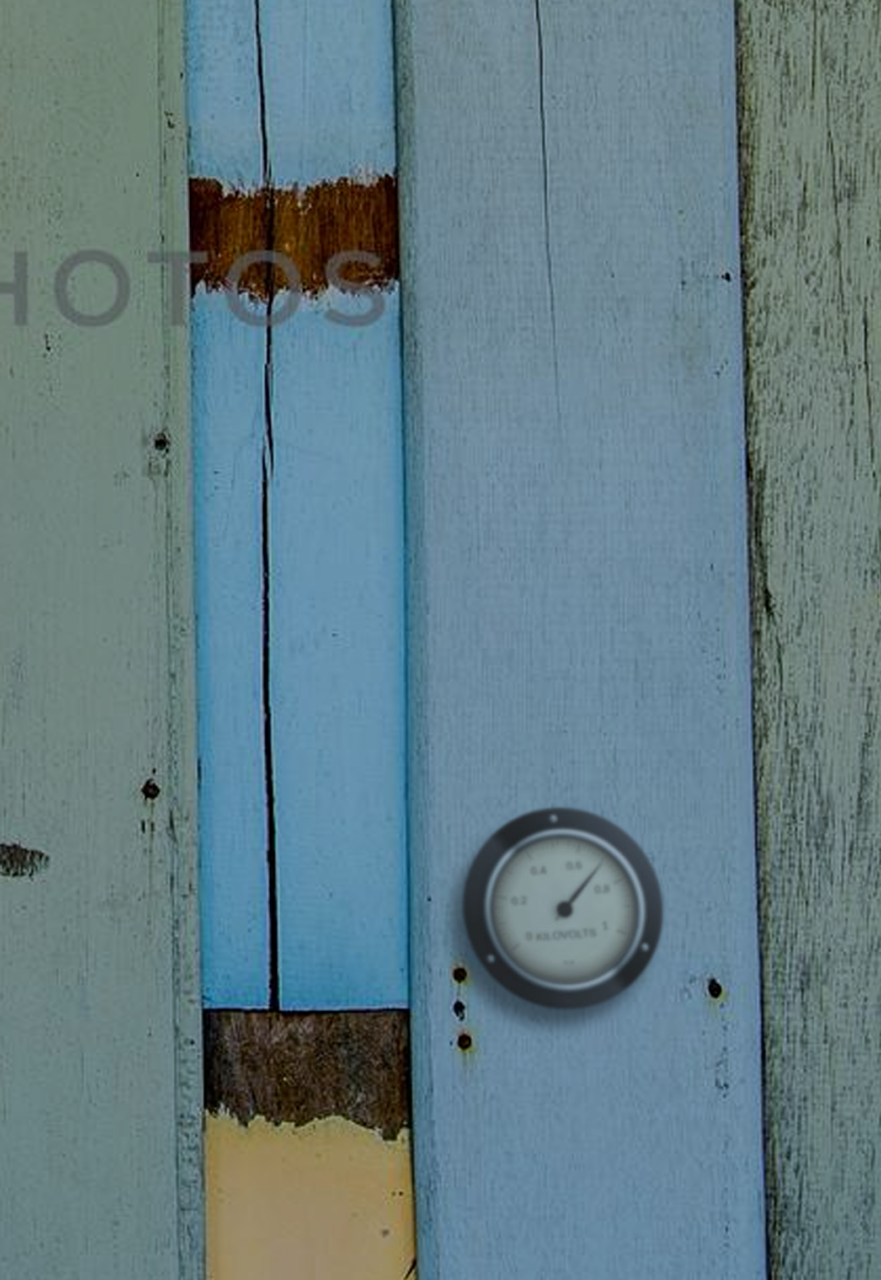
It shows 0.7 kV
